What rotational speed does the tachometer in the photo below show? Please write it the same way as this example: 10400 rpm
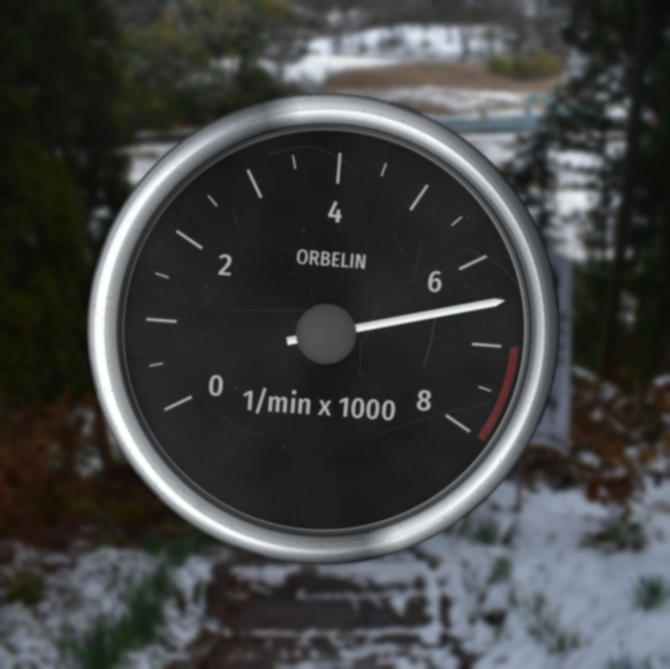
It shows 6500 rpm
